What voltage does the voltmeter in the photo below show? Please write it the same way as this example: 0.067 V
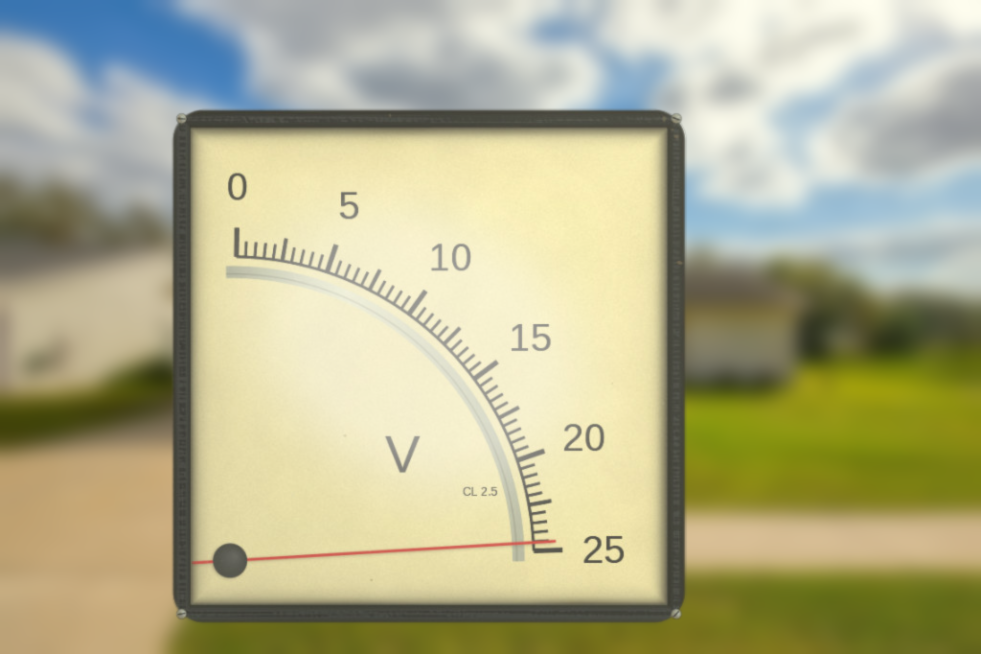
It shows 24.5 V
